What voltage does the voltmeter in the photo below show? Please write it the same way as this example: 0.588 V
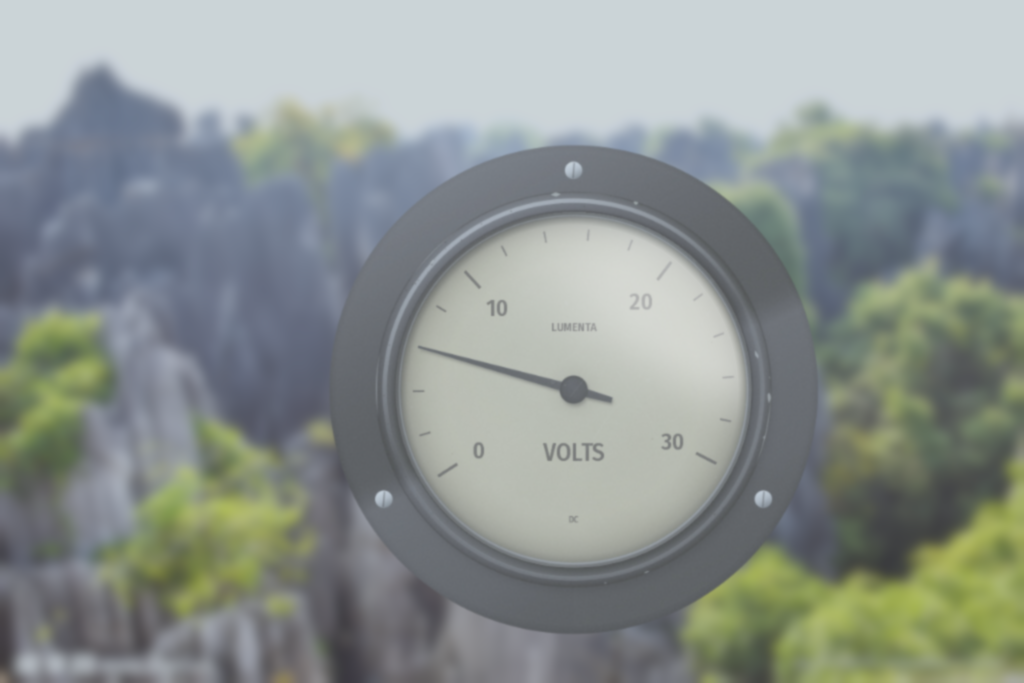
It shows 6 V
